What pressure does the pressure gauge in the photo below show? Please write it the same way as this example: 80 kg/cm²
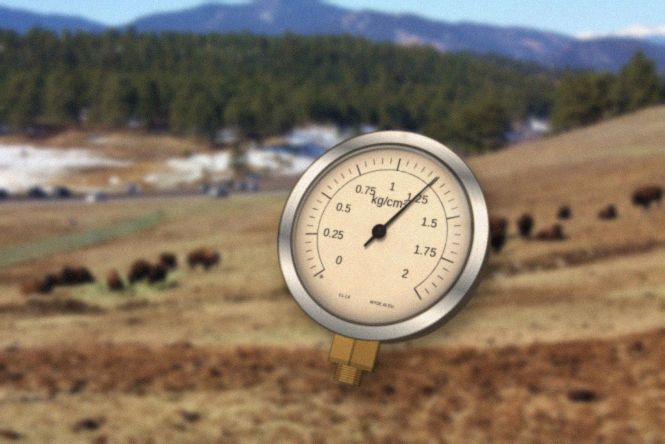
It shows 1.25 kg/cm²
